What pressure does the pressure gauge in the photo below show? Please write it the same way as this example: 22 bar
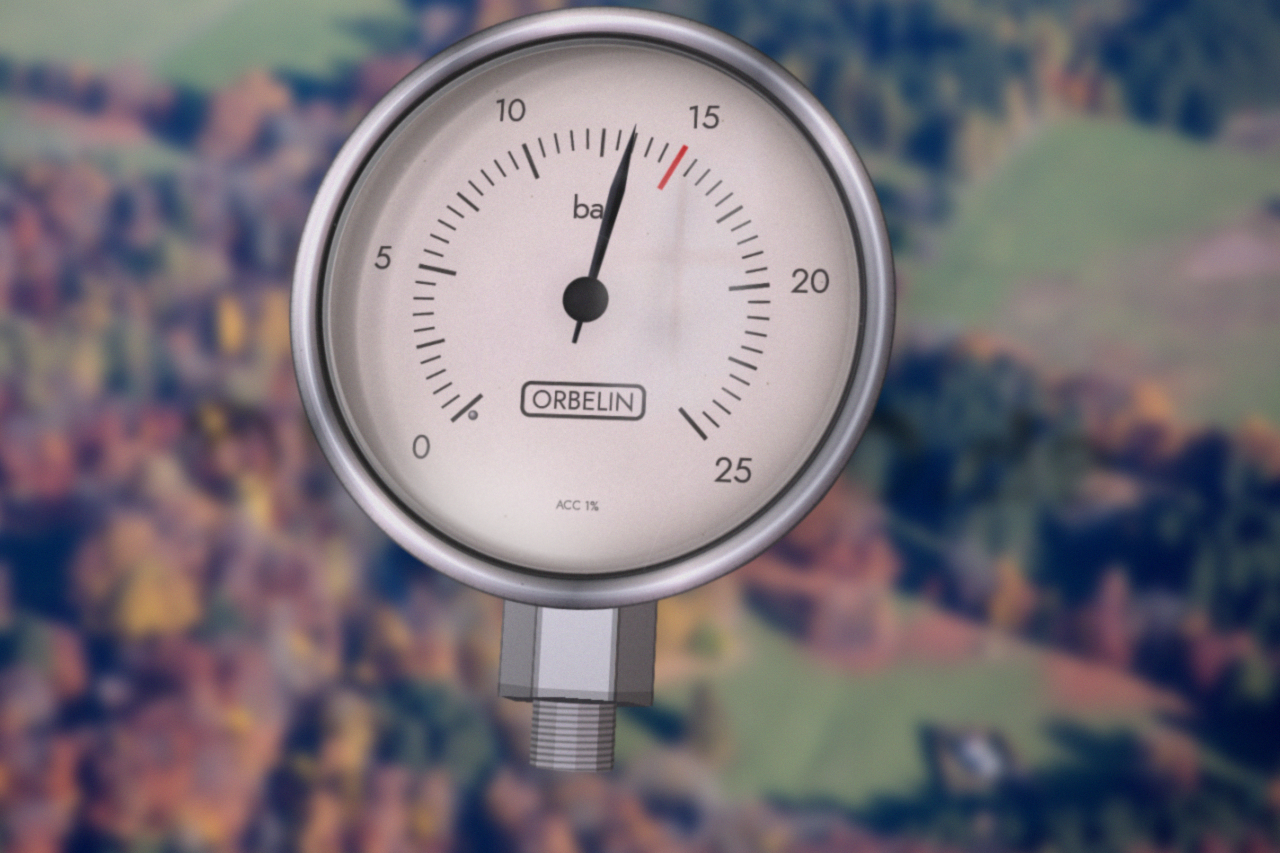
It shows 13.5 bar
